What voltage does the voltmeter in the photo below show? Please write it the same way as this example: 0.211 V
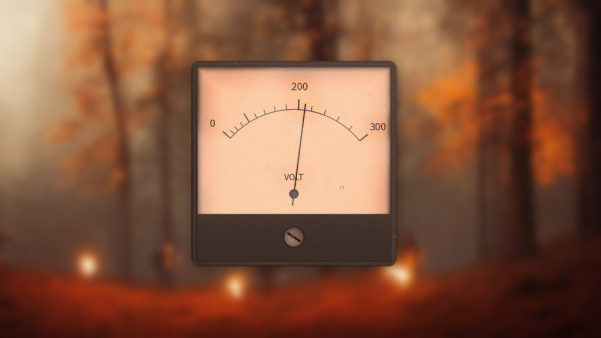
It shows 210 V
